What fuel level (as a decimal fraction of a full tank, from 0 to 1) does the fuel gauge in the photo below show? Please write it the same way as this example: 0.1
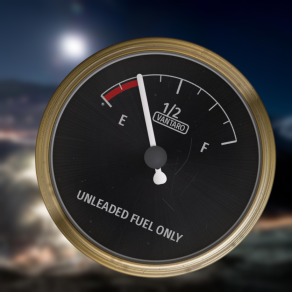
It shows 0.25
